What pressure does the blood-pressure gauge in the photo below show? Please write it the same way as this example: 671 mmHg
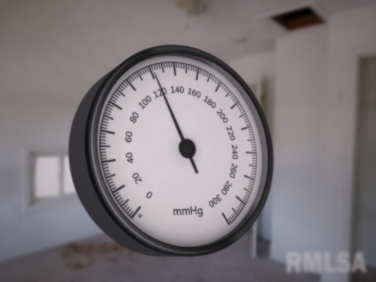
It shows 120 mmHg
